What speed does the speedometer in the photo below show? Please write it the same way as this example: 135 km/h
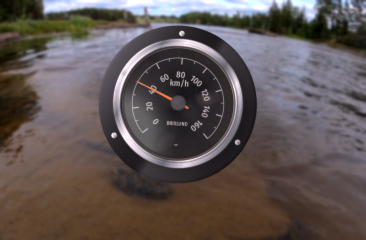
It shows 40 km/h
